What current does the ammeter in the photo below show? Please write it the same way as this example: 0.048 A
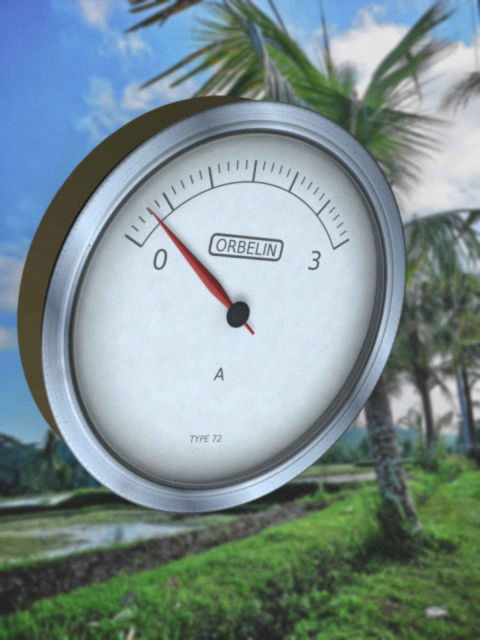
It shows 0.3 A
